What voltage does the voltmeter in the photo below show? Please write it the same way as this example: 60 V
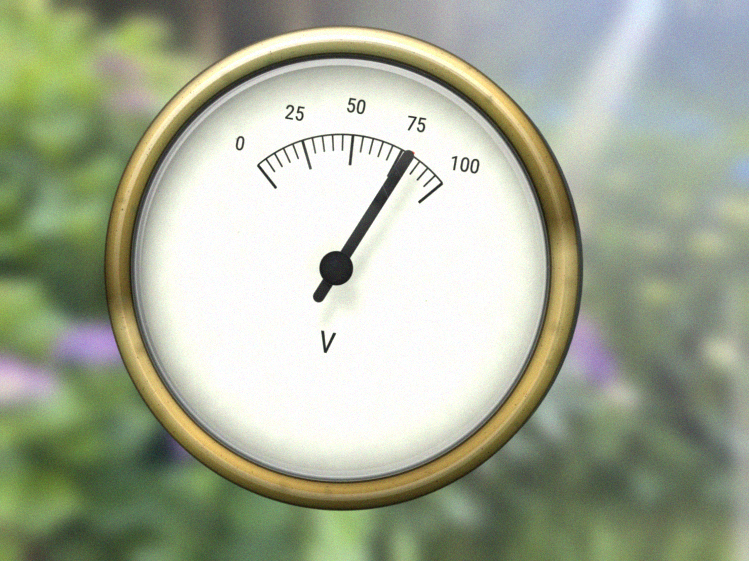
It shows 80 V
